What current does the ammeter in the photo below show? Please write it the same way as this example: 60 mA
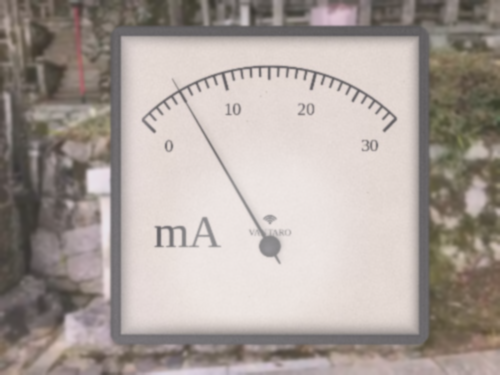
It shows 5 mA
